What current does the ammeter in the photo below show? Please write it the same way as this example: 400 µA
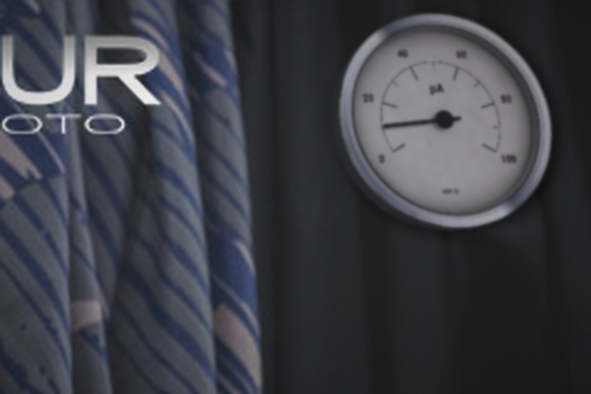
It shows 10 µA
